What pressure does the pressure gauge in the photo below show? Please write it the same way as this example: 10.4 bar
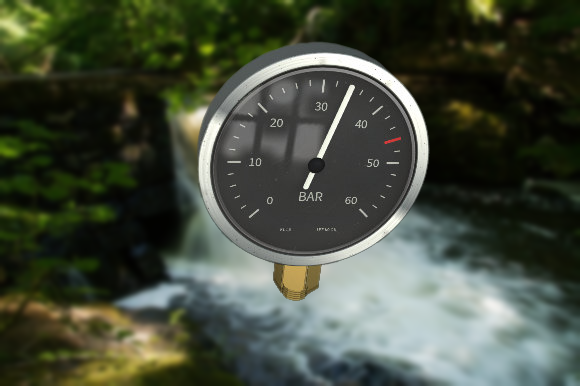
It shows 34 bar
